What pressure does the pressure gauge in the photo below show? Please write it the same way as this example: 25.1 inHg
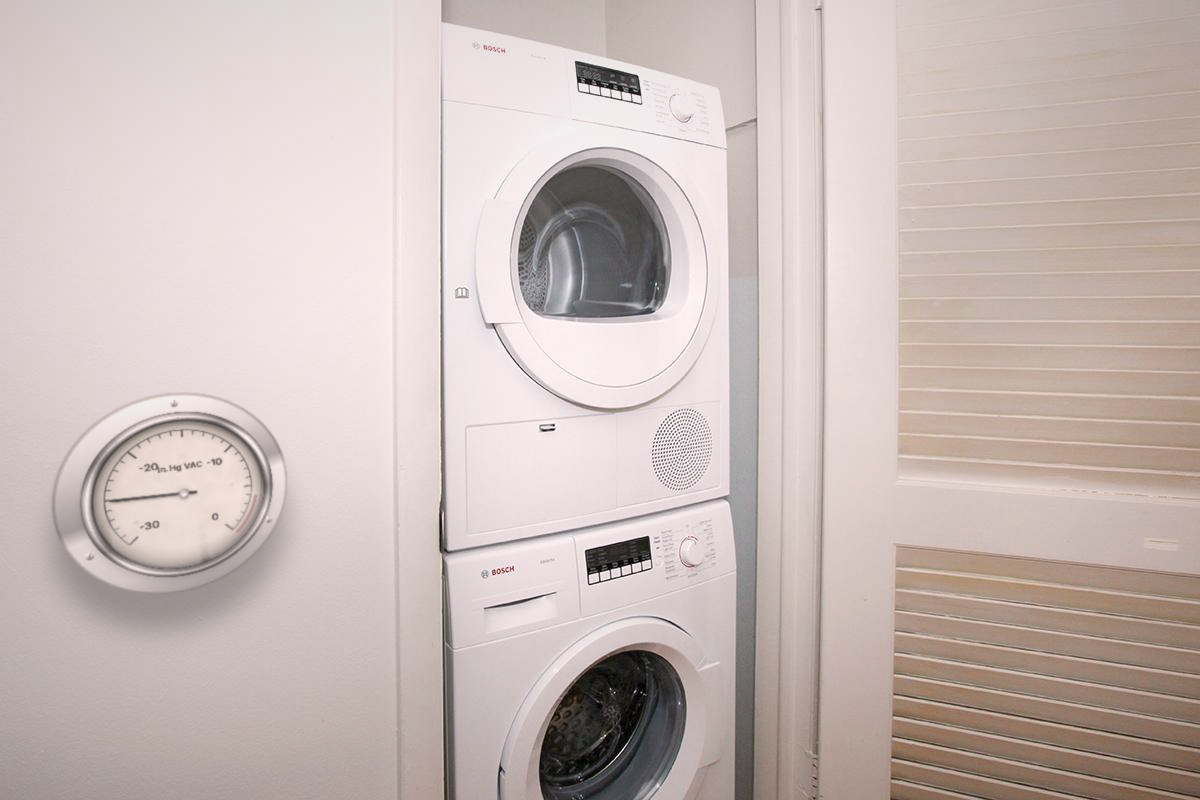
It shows -25 inHg
